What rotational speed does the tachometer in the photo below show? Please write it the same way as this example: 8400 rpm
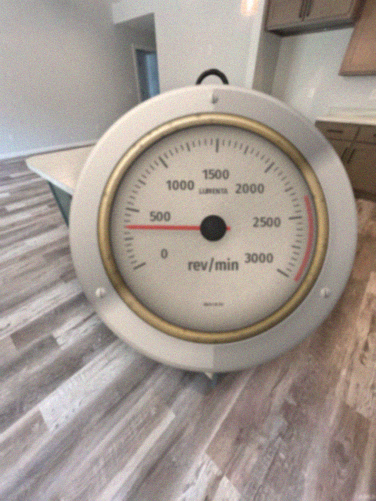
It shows 350 rpm
